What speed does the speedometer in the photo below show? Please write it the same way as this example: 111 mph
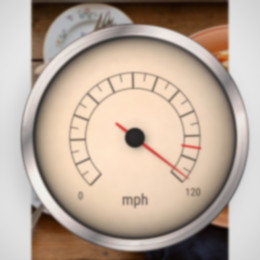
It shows 117.5 mph
